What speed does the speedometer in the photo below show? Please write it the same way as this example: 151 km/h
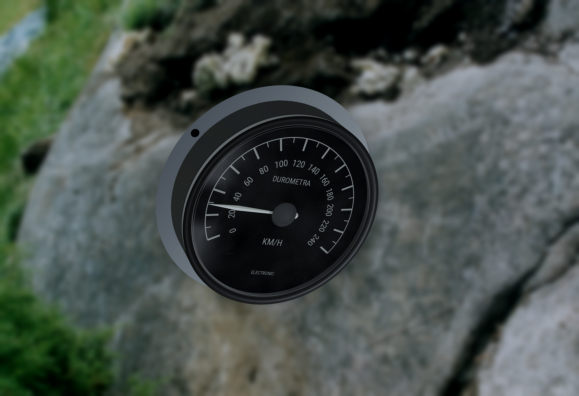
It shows 30 km/h
